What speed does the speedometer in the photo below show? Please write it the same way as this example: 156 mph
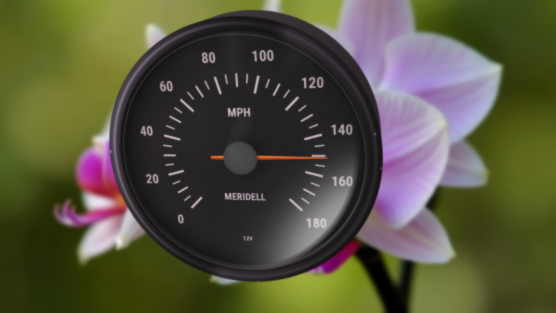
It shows 150 mph
